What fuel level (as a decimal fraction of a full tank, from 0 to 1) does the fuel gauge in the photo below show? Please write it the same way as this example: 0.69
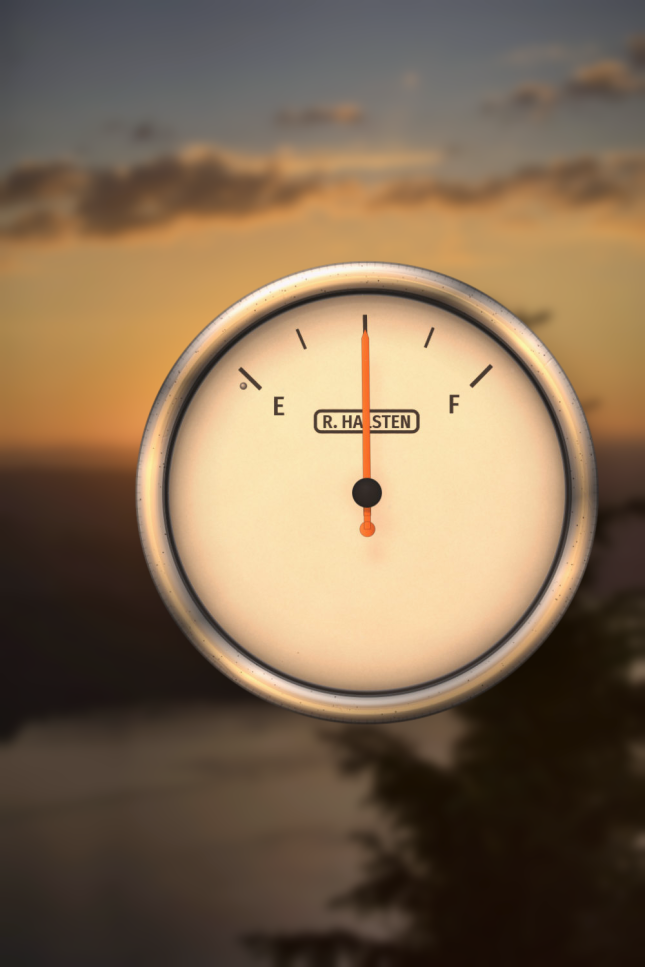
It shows 0.5
